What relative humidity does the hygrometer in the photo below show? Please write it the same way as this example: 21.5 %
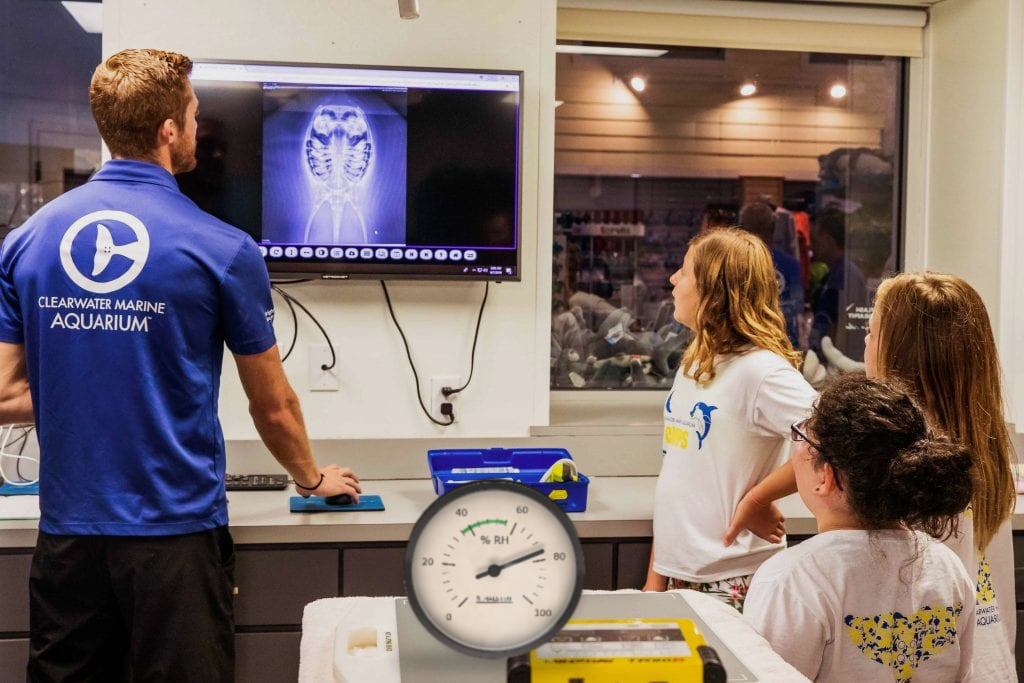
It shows 76 %
